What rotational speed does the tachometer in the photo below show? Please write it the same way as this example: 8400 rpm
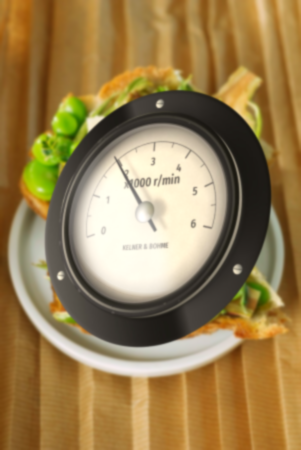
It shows 2000 rpm
